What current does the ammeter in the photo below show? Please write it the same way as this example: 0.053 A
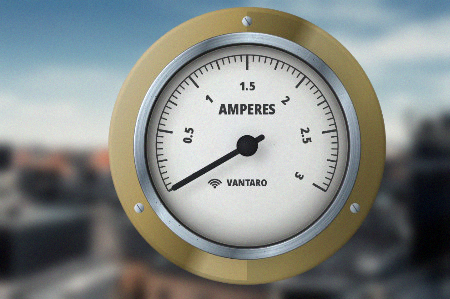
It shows 0 A
